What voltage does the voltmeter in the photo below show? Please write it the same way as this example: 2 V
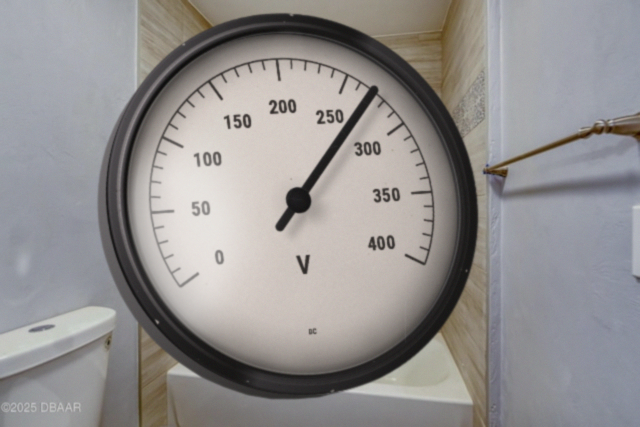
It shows 270 V
